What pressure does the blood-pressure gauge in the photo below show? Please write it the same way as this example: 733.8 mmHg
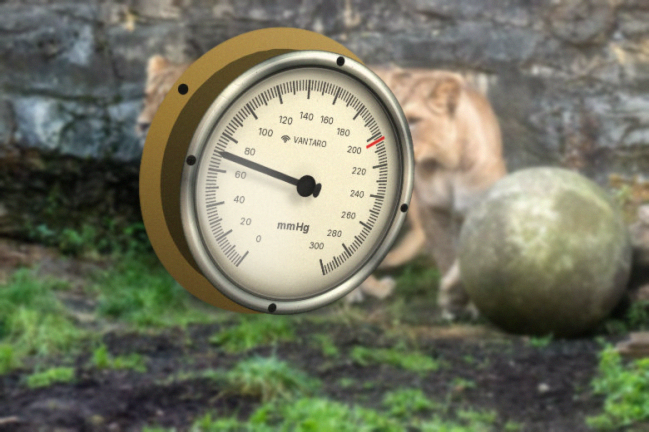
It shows 70 mmHg
